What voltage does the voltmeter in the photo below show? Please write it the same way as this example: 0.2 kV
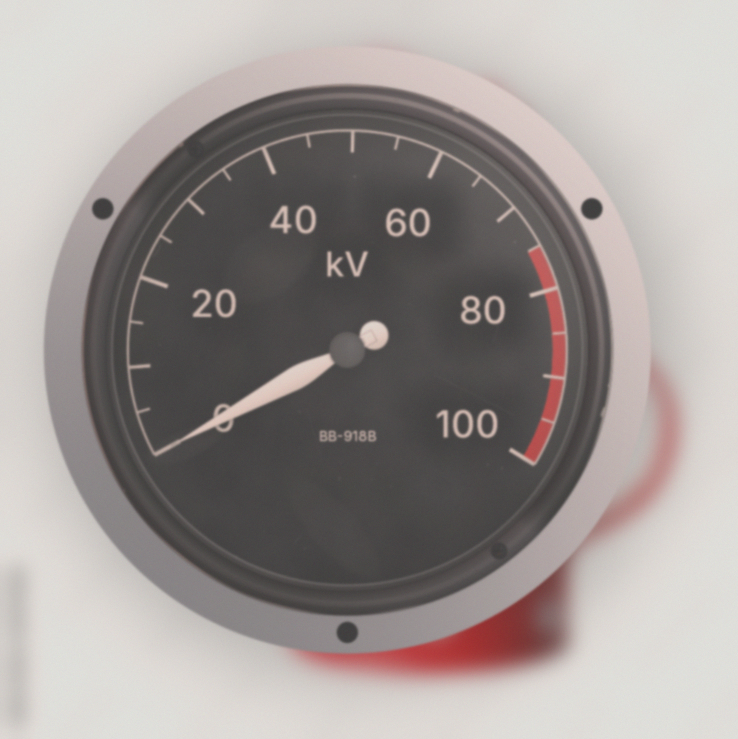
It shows 0 kV
